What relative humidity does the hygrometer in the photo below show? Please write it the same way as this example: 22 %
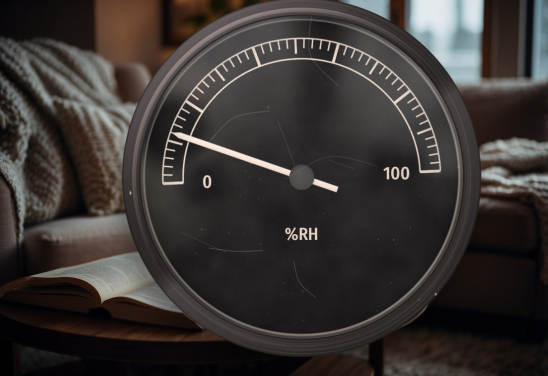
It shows 12 %
